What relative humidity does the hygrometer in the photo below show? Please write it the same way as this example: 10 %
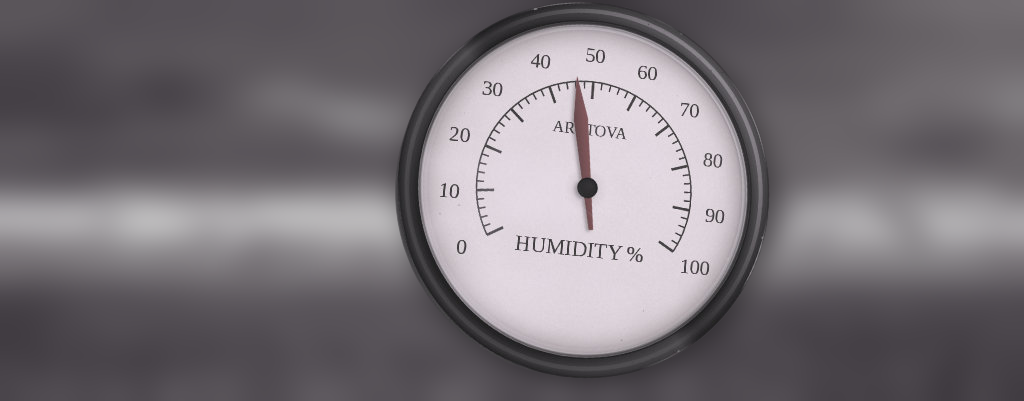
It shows 46 %
